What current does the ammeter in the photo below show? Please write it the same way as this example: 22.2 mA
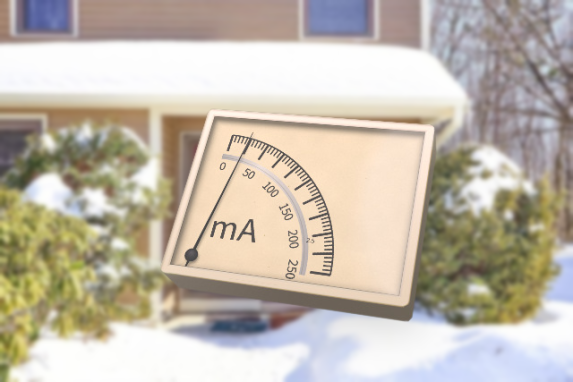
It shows 25 mA
